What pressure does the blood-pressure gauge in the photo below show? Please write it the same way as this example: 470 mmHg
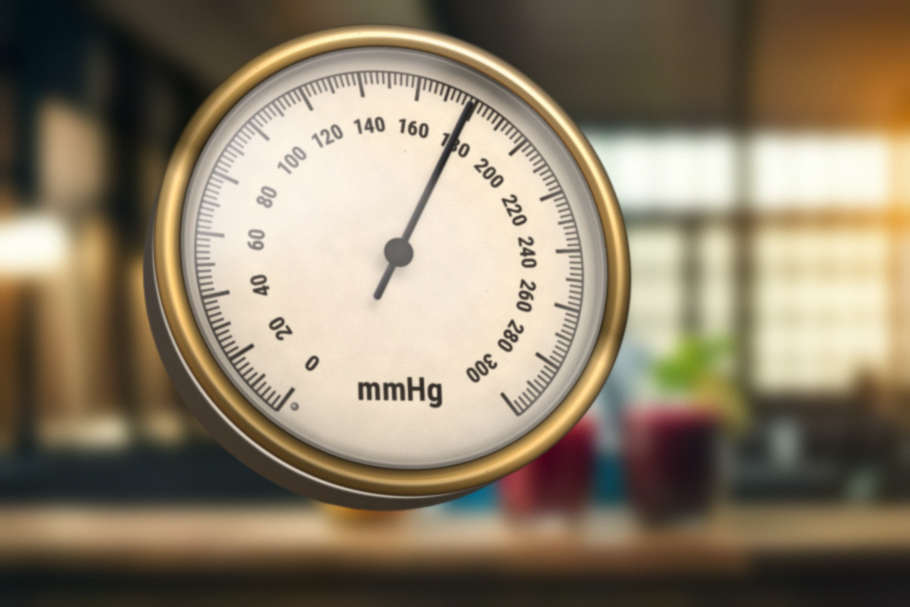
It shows 178 mmHg
